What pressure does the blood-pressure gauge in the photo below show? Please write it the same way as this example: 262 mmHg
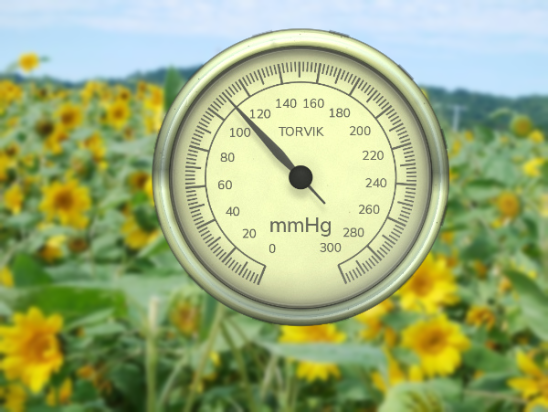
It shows 110 mmHg
